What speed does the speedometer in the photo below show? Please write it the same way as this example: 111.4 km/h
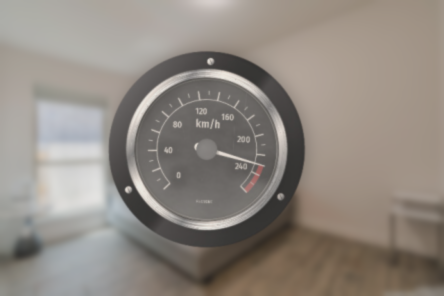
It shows 230 km/h
